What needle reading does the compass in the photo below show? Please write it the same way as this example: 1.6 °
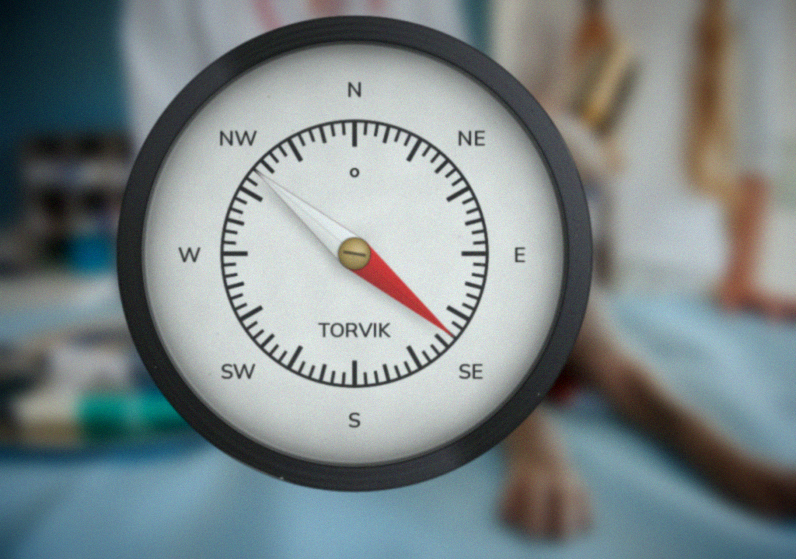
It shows 130 °
